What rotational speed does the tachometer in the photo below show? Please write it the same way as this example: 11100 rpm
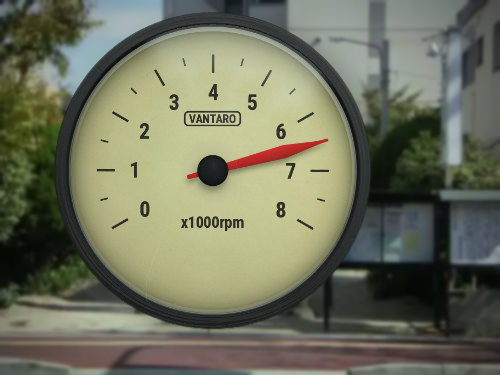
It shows 6500 rpm
